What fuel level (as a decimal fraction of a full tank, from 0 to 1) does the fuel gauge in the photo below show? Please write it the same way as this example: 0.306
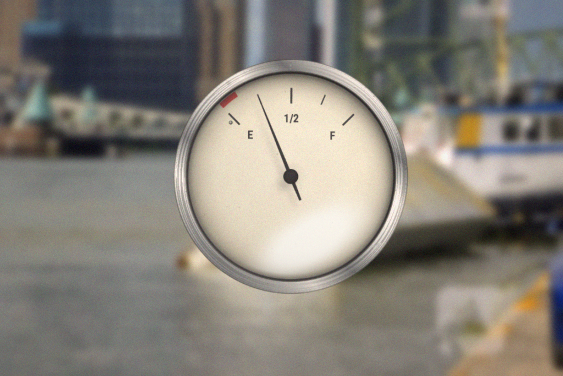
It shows 0.25
